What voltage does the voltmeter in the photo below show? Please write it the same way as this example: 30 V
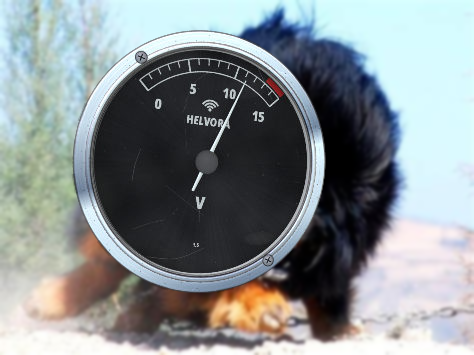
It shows 11 V
